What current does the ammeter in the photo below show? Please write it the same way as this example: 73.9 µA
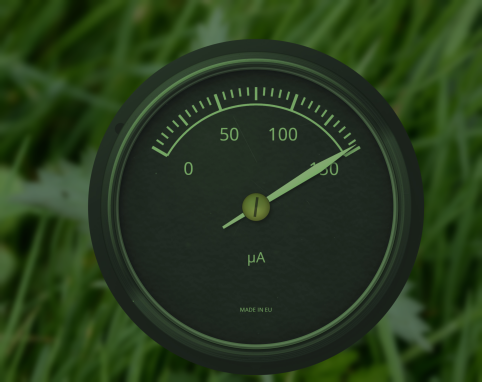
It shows 147.5 µA
